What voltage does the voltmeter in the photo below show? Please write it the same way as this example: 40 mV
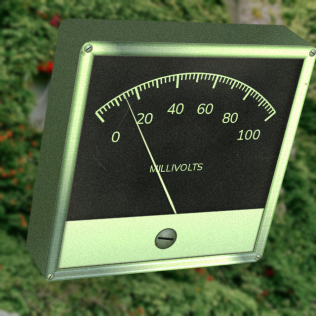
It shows 14 mV
